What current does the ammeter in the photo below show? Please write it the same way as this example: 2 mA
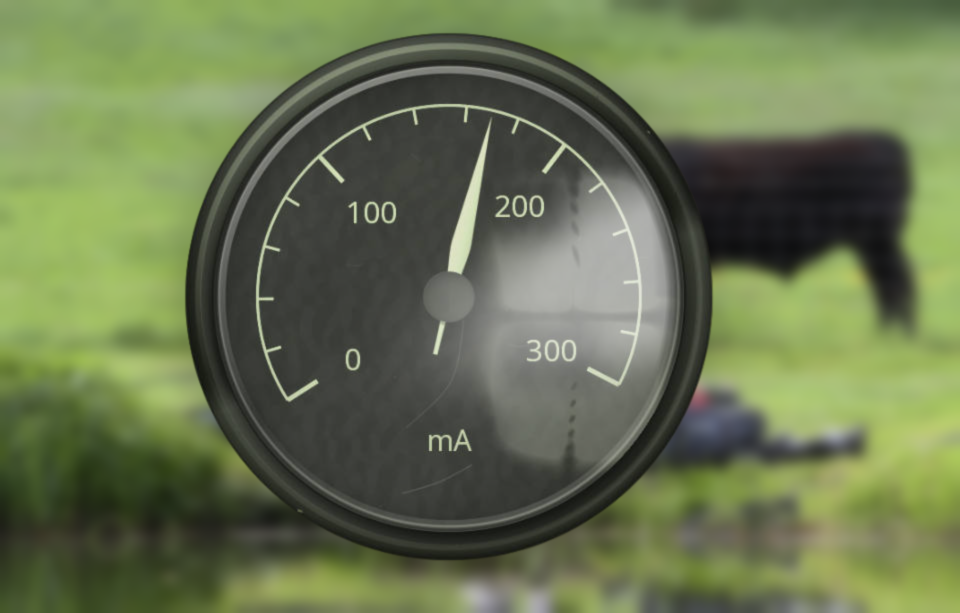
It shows 170 mA
